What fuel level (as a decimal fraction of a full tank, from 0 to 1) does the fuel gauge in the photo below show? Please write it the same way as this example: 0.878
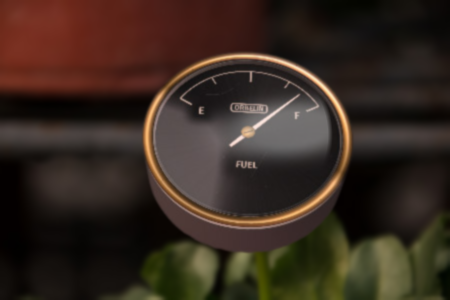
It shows 0.875
